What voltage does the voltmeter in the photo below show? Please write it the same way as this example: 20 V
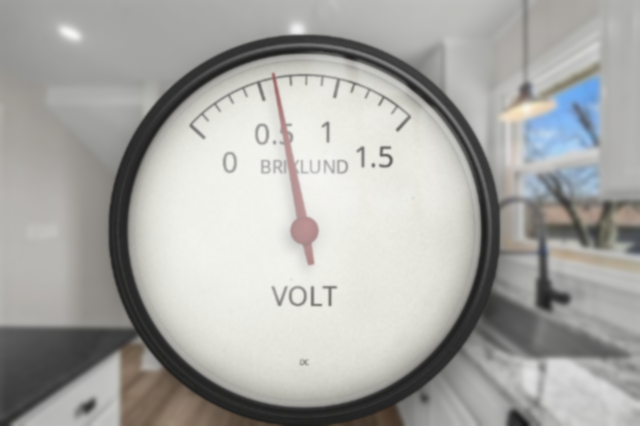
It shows 0.6 V
